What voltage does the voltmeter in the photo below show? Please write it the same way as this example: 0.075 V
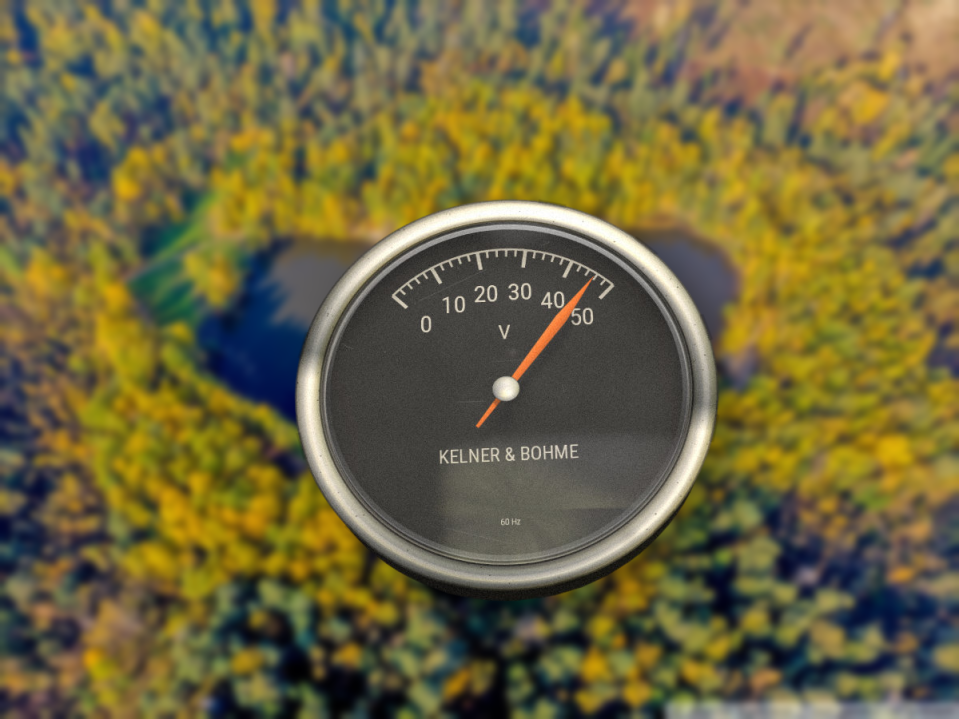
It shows 46 V
